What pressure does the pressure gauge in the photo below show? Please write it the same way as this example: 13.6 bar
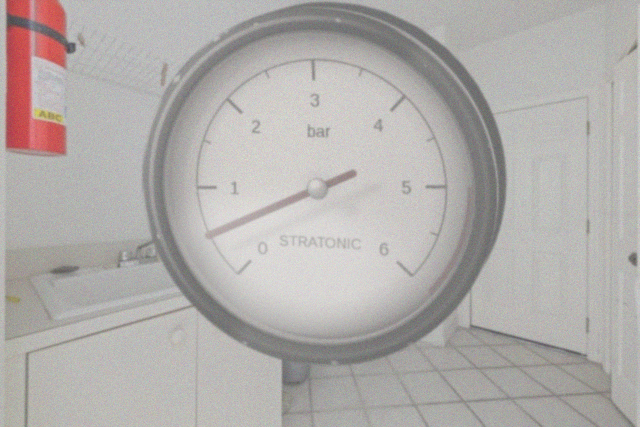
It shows 0.5 bar
